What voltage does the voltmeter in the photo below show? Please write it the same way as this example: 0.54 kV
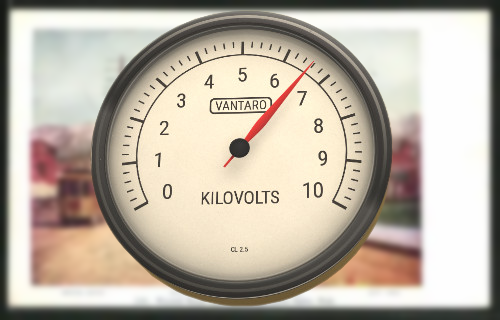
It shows 6.6 kV
